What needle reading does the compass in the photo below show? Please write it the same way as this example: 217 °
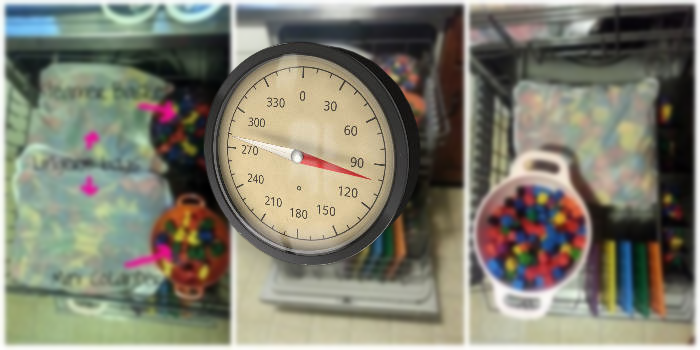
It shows 100 °
